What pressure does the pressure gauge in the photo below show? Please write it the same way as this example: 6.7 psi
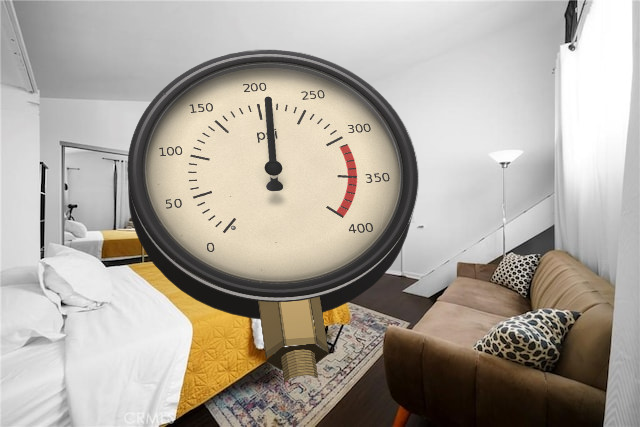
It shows 210 psi
